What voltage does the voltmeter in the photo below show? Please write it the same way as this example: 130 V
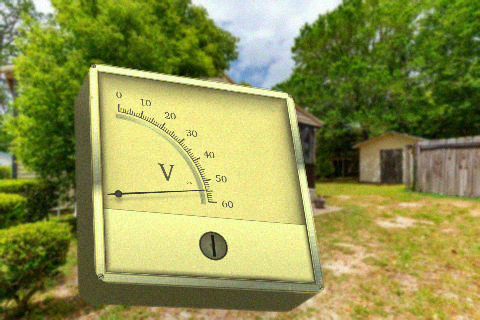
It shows 55 V
